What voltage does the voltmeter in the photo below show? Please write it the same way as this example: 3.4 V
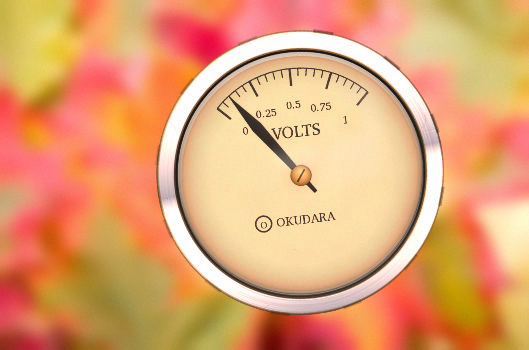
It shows 0.1 V
